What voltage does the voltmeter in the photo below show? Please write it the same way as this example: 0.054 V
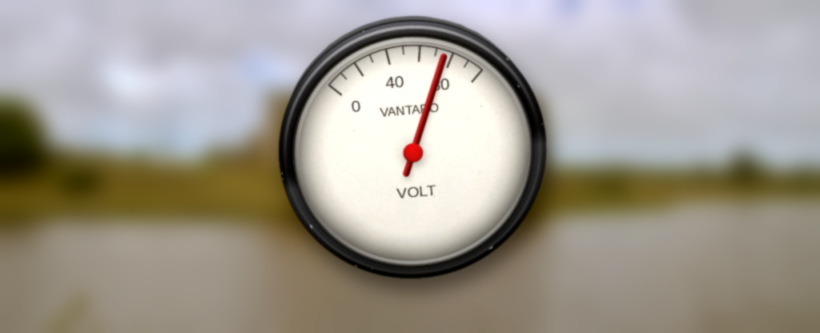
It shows 75 V
